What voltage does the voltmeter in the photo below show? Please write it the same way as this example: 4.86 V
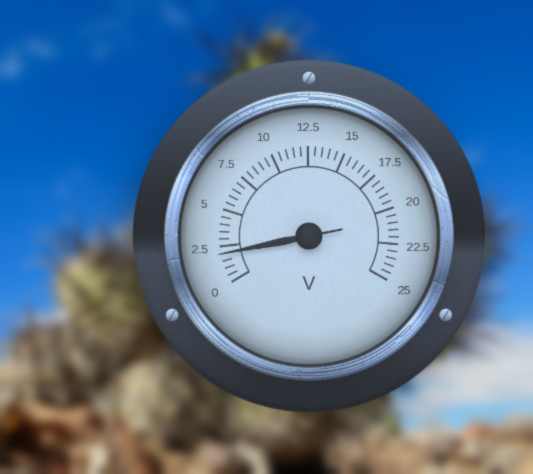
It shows 2 V
